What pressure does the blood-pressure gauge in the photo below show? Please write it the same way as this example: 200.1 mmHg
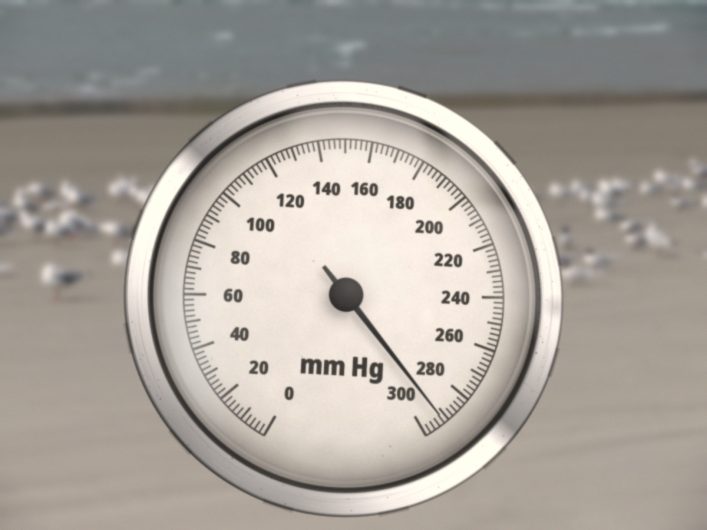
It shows 292 mmHg
